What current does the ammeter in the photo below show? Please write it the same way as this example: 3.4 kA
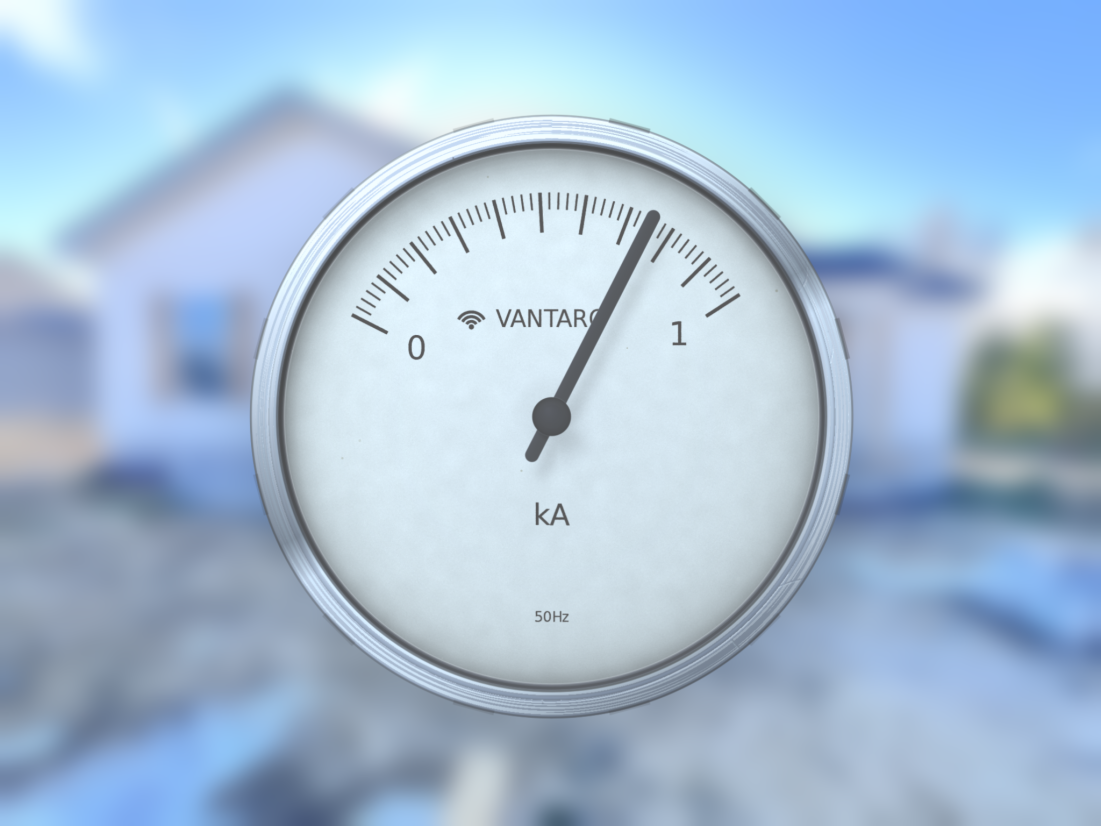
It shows 0.75 kA
